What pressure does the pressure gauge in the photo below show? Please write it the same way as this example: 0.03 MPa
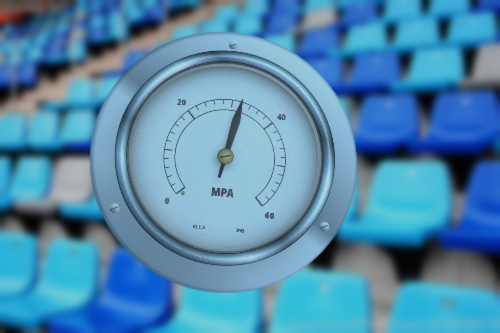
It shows 32 MPa
